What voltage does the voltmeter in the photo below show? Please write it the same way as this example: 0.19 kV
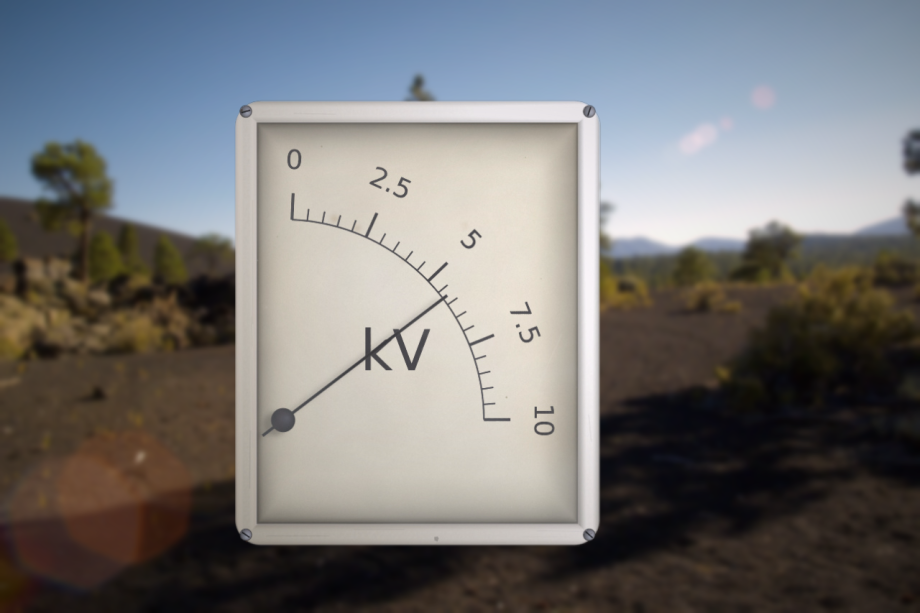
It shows 5.75 kV
